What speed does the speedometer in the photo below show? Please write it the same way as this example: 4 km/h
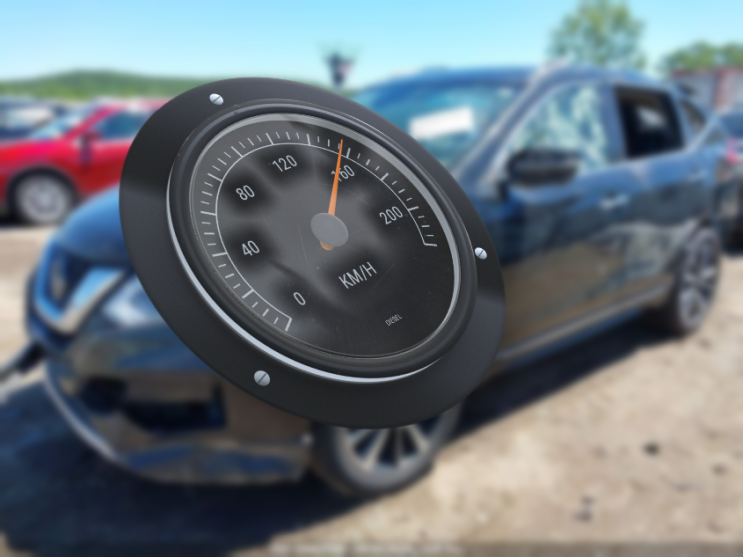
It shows 155 km/h
